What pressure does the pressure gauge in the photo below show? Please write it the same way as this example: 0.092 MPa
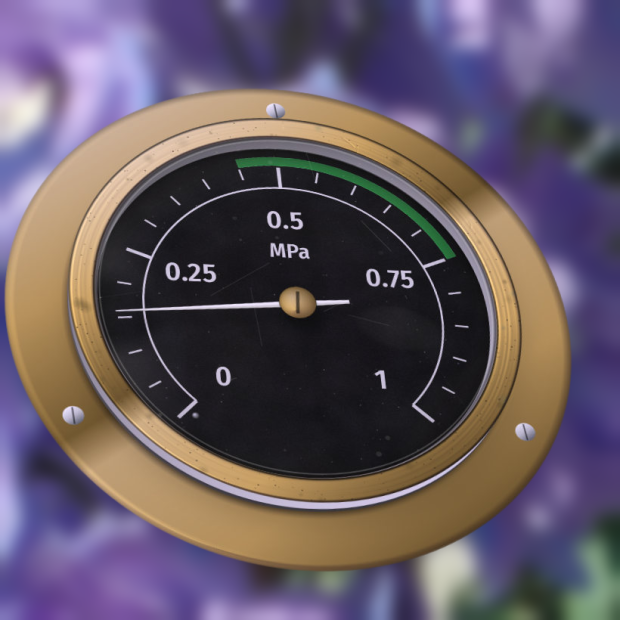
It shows 0.15 MPa
